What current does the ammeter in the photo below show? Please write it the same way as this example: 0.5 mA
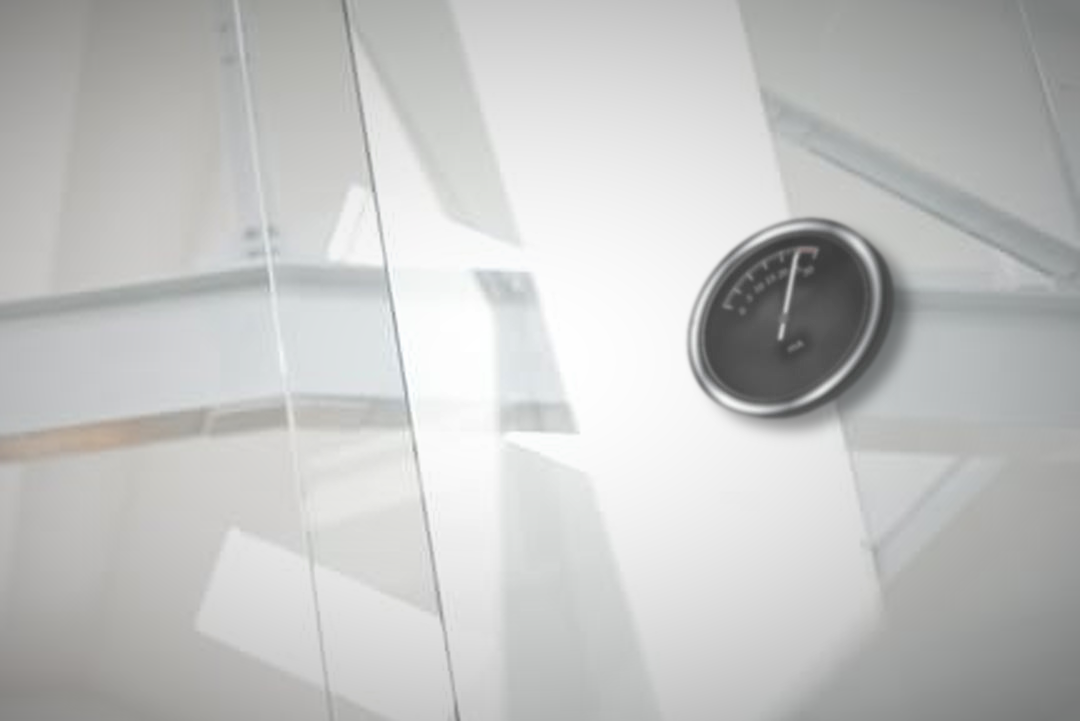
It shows 25 mA
